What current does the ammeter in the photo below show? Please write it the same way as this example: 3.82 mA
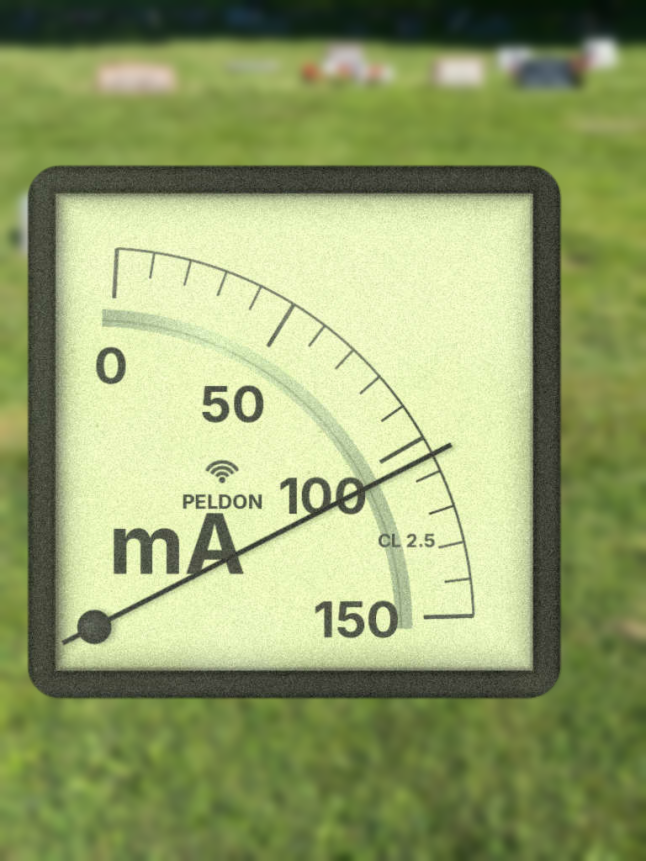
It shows 105 mA
